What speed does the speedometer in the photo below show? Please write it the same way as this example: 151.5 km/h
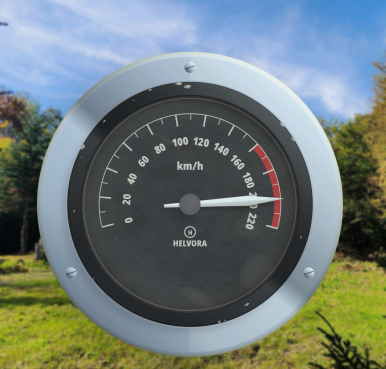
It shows 200 km/h
